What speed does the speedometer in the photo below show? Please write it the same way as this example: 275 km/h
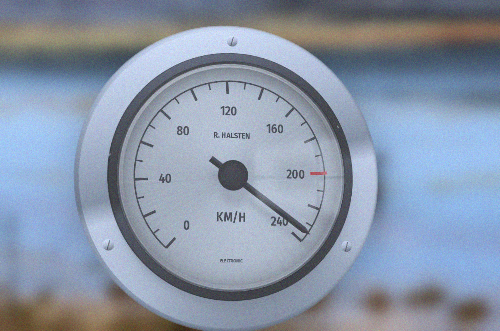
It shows 235 km/h
